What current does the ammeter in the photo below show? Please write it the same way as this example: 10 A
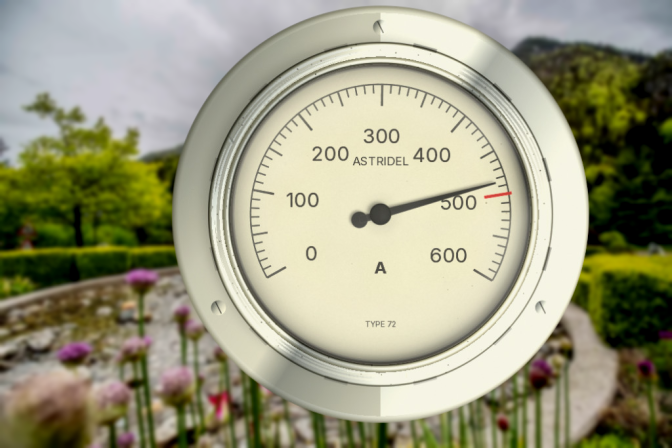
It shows 485 A
